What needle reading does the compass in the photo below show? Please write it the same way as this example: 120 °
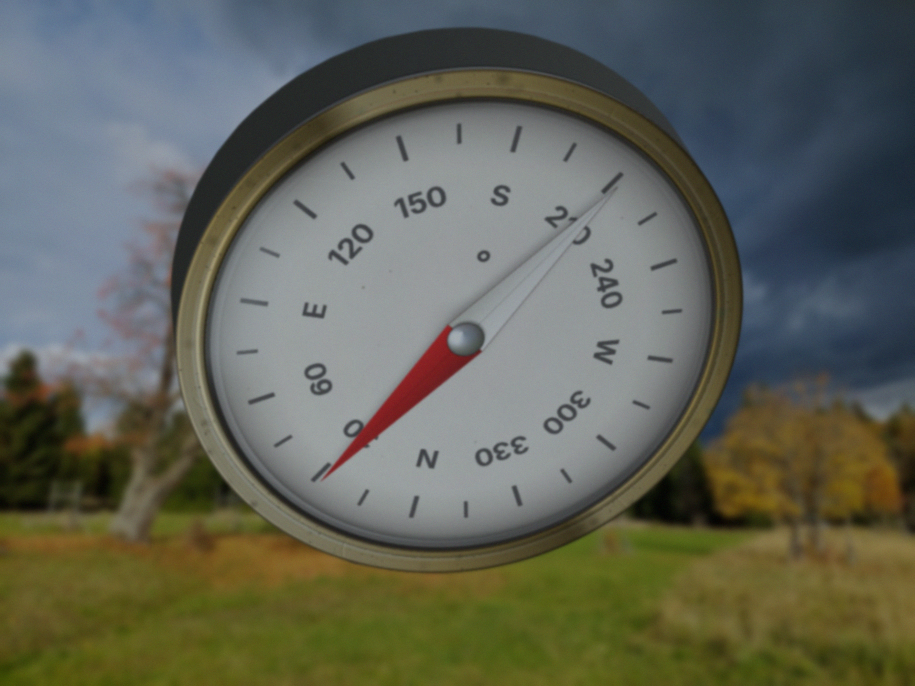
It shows 30 °
